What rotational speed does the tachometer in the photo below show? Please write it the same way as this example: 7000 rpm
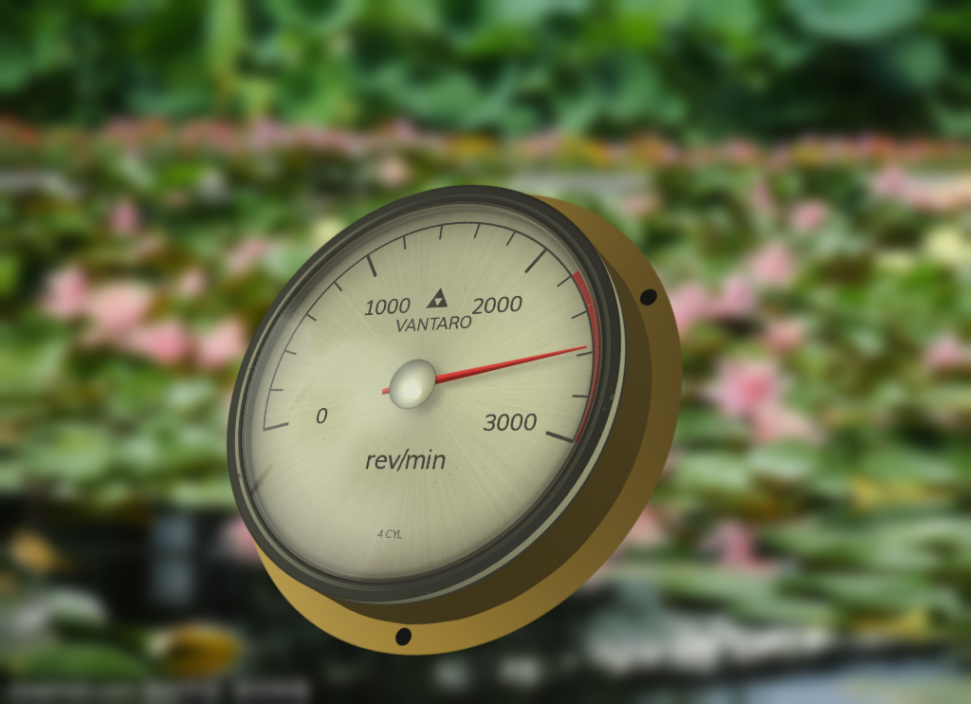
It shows 2600 rpm
